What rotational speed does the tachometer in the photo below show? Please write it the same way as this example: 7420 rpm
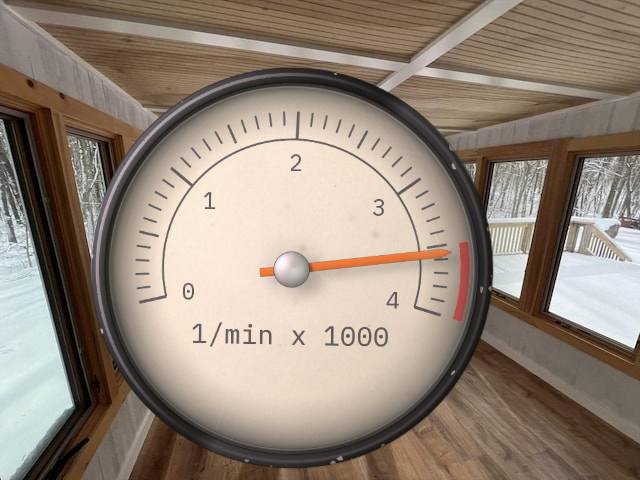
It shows 3550 rpm
